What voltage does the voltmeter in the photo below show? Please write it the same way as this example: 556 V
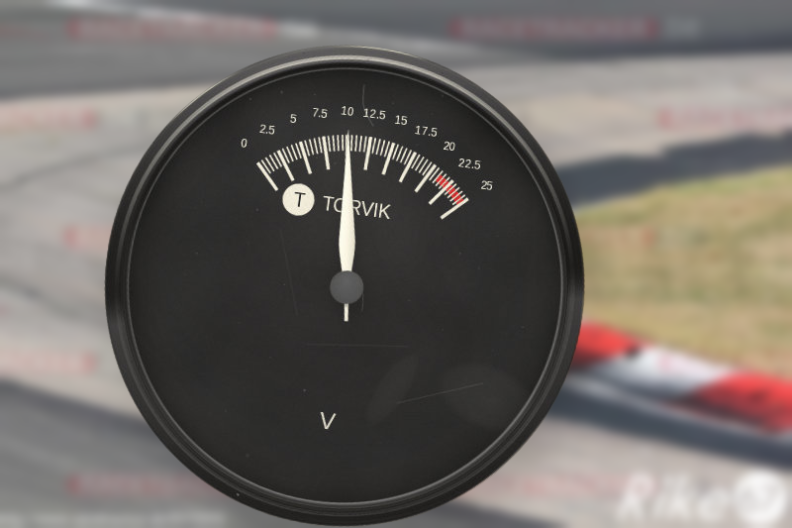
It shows 10 V
